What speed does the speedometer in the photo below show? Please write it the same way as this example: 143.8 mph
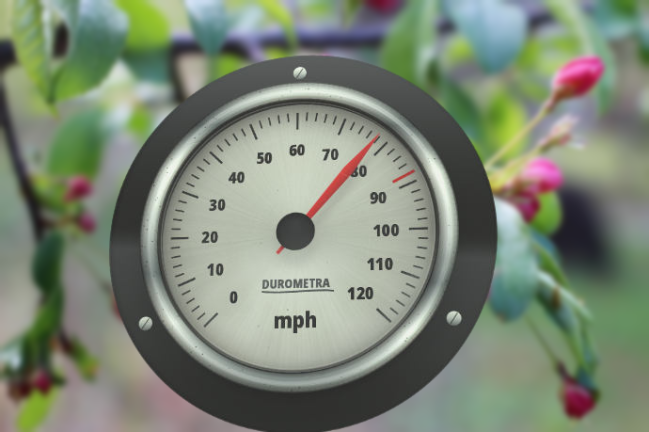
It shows 78 mph
